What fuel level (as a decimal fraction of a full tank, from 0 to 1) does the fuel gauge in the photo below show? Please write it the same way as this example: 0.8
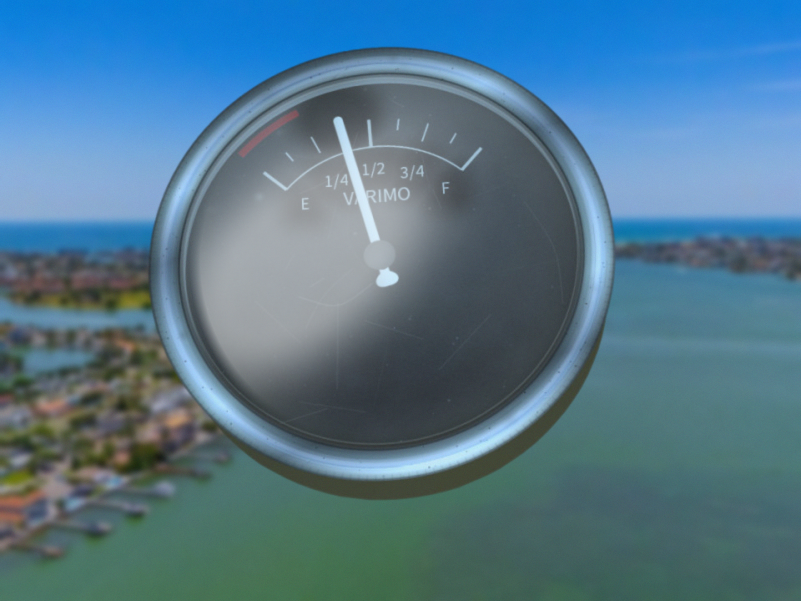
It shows 0.375
